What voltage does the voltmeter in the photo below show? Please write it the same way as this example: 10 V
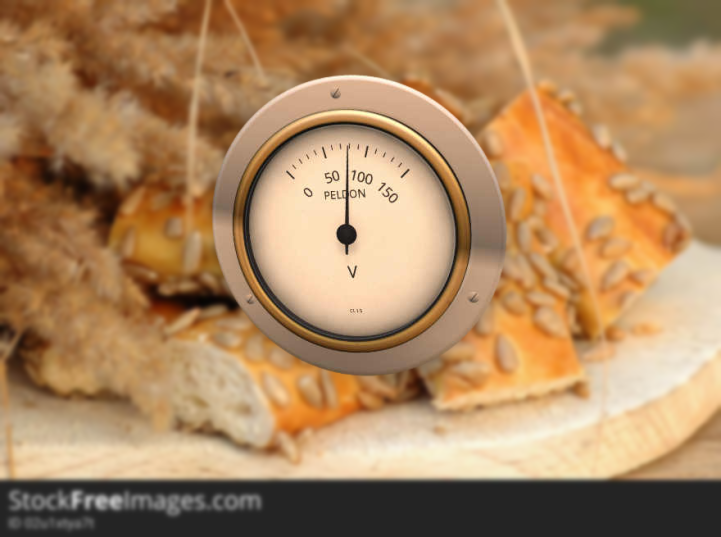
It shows 80 V
